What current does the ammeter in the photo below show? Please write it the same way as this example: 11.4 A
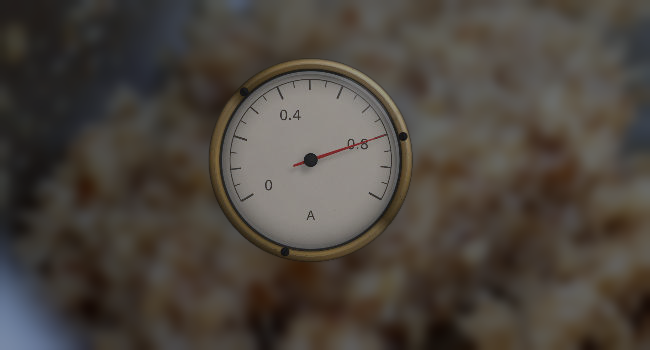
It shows 0.8 A
